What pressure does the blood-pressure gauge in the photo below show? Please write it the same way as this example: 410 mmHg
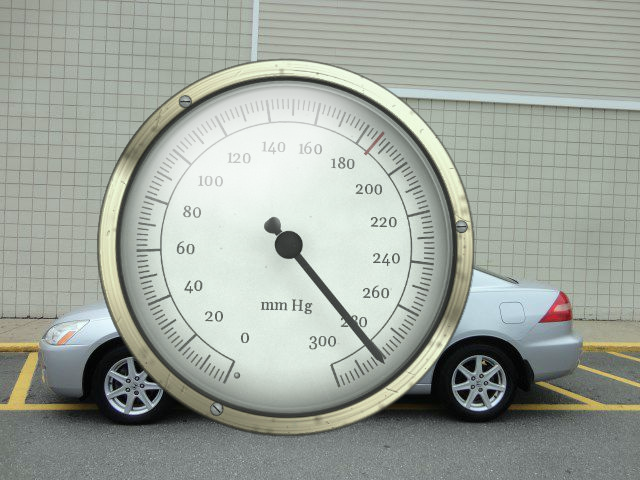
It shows 282 mmHg
